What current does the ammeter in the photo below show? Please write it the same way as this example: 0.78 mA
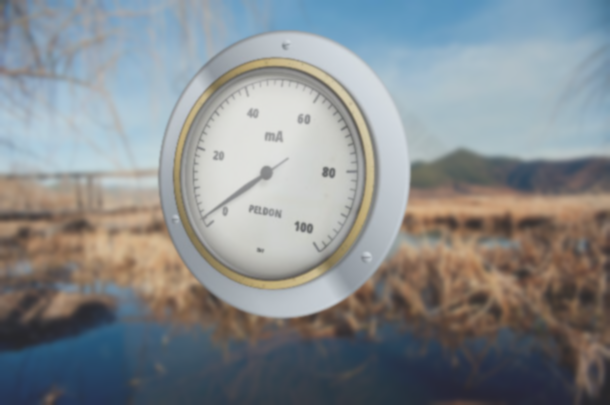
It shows 2 mA
